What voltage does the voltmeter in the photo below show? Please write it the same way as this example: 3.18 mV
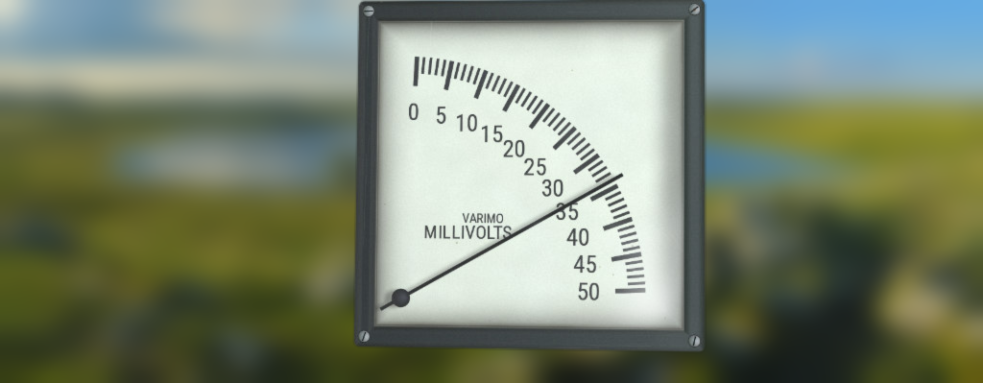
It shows 34 mV
